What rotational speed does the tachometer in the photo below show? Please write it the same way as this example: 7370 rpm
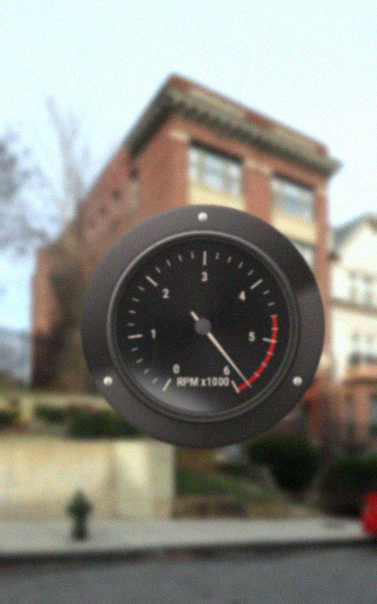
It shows 5800 rpm
